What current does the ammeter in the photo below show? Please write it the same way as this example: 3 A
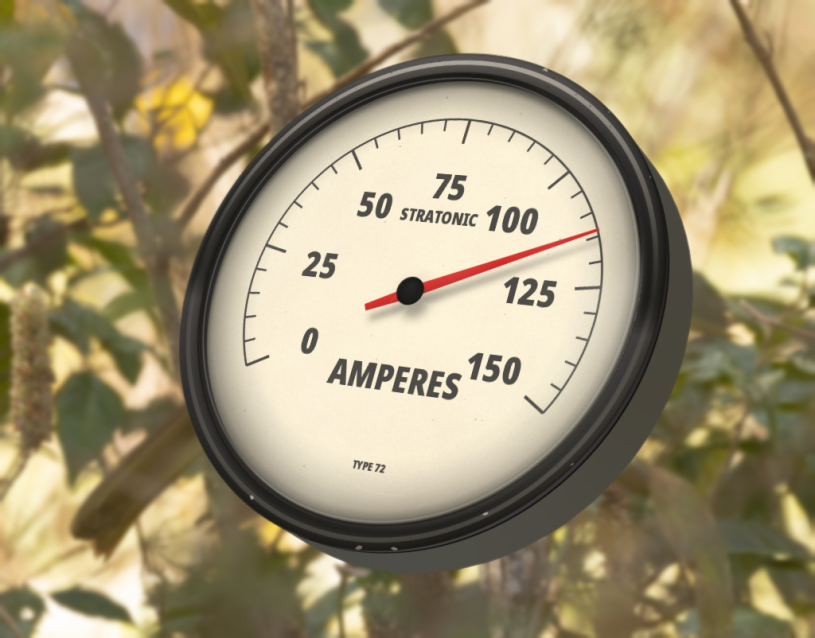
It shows 115 A
